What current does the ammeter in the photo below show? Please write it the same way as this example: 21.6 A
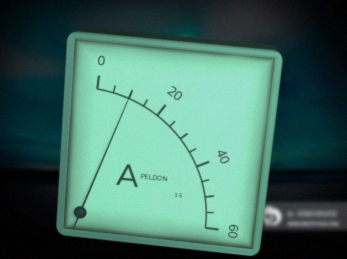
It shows 10 A
